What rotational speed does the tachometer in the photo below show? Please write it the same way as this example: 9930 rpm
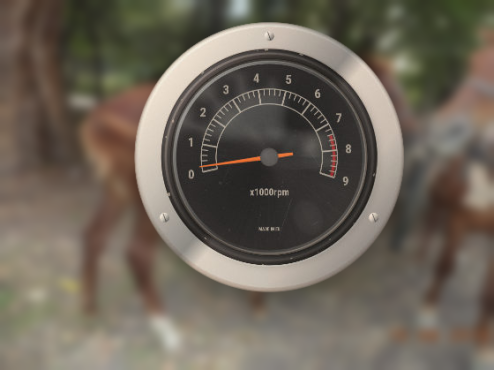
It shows 200 rpm
